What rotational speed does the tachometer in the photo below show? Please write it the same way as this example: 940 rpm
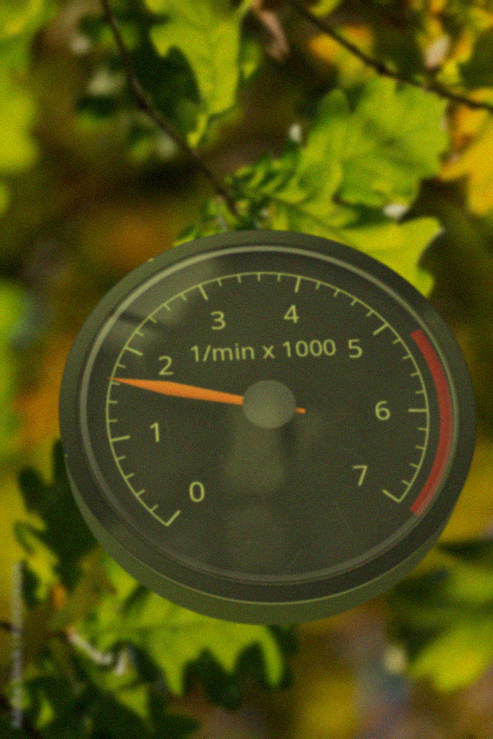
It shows 1600 rpm
